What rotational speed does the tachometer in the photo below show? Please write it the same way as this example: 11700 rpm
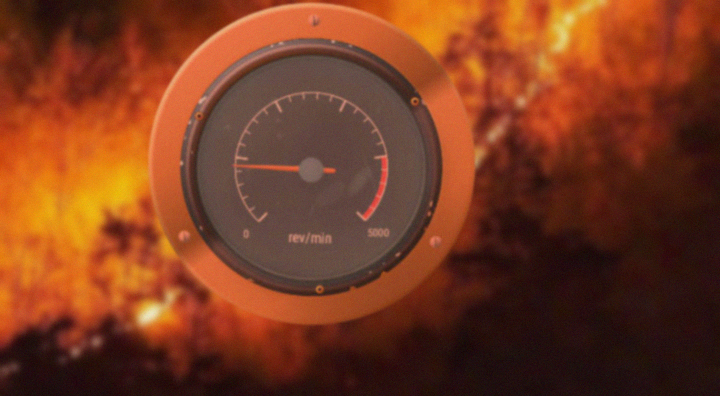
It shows 900 rpm
